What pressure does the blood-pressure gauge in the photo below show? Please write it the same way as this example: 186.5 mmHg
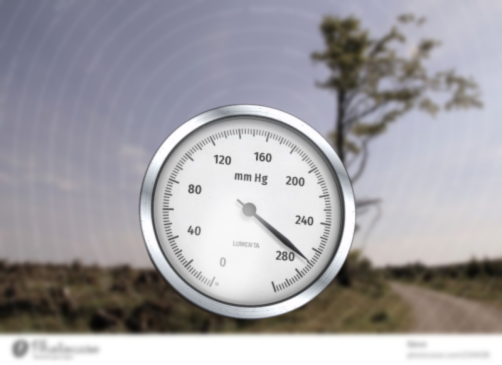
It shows 270 mmHg
